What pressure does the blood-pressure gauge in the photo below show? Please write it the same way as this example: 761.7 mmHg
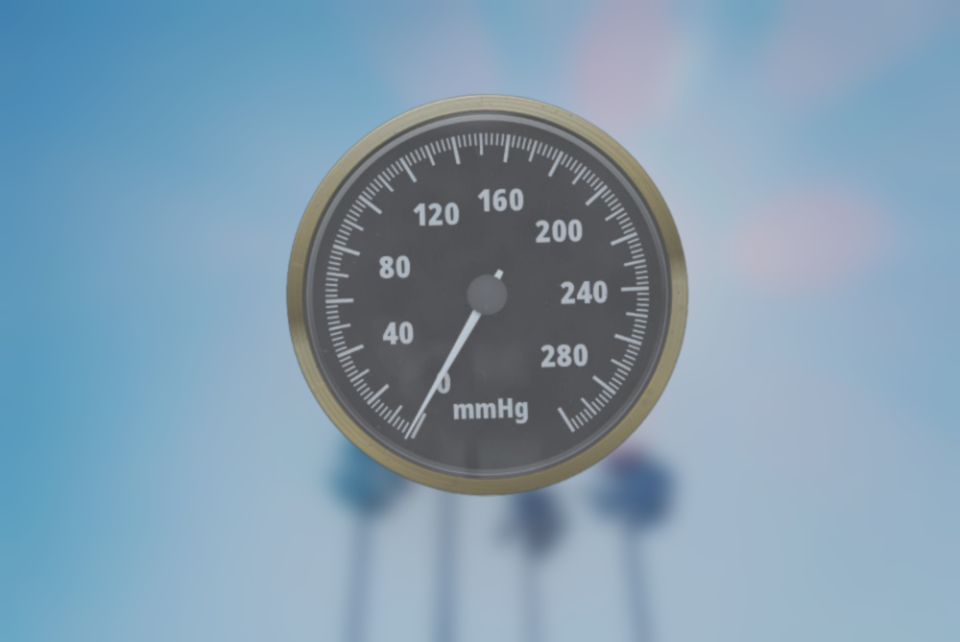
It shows 2 mmHg
